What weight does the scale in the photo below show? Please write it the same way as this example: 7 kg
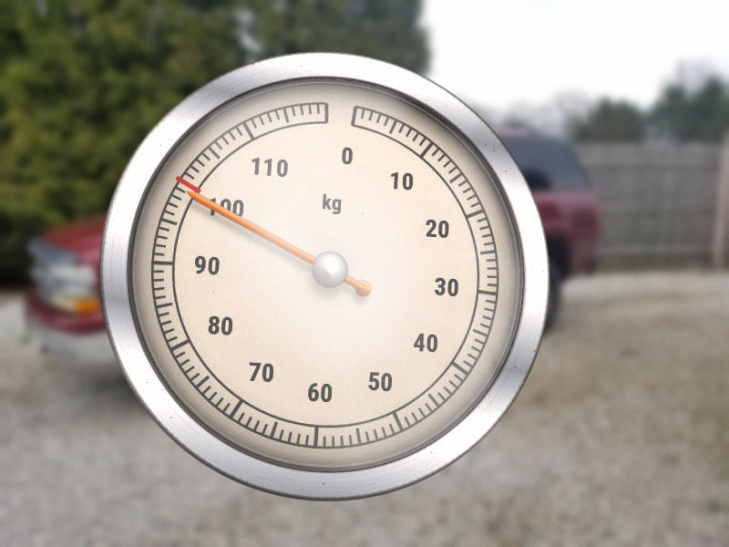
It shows 99 kg
